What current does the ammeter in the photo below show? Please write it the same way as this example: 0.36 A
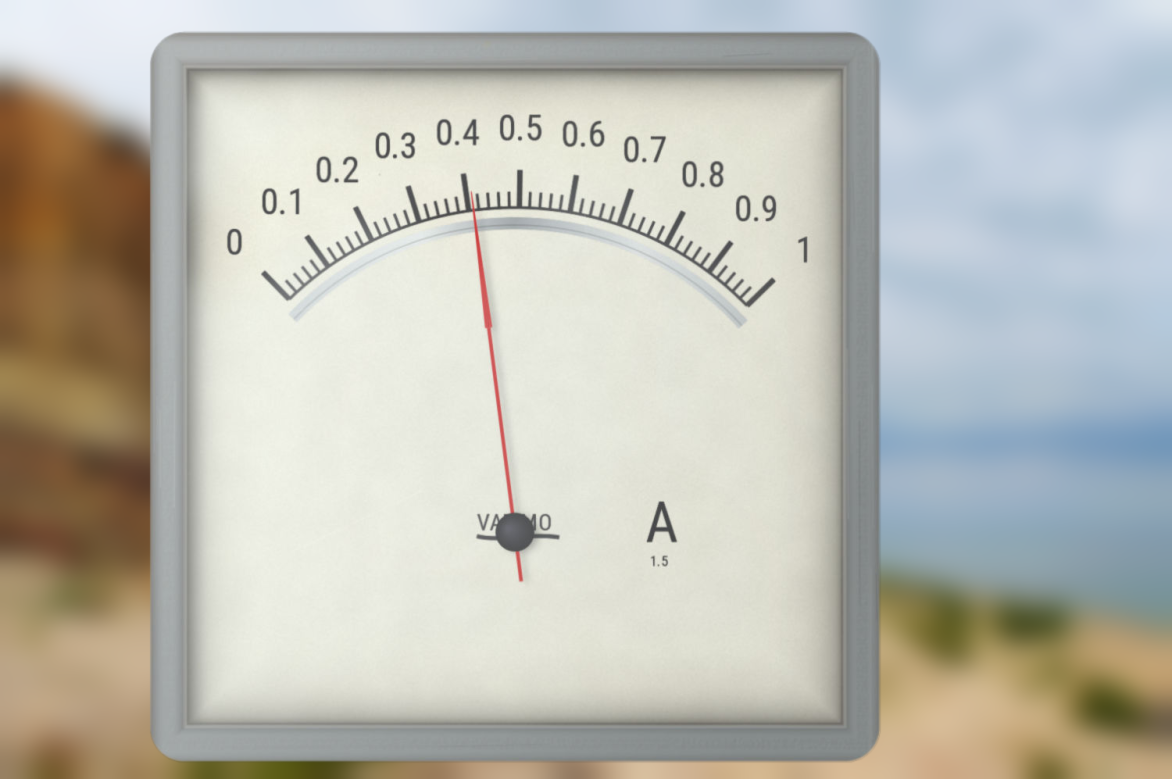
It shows 0.41 A
